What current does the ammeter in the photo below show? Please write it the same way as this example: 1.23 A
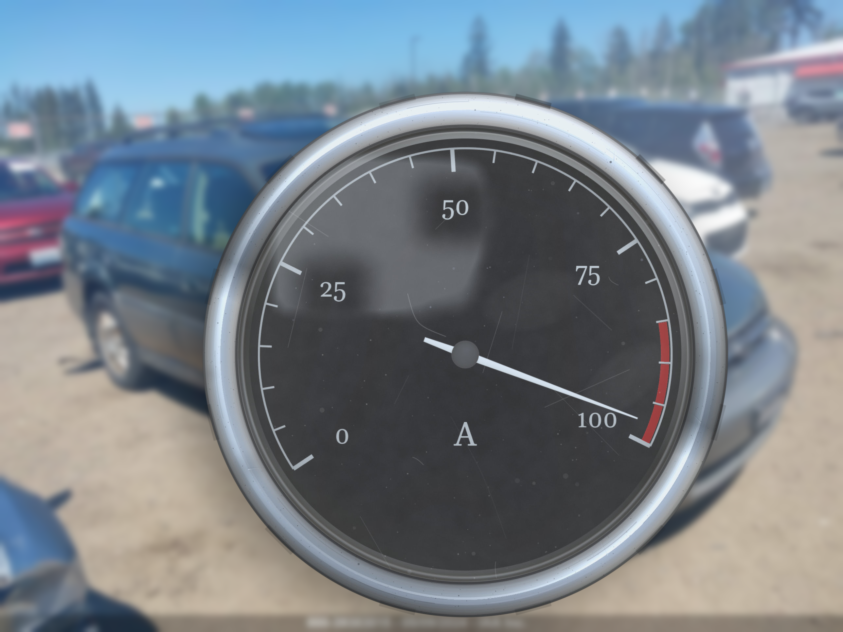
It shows 97.5 A
